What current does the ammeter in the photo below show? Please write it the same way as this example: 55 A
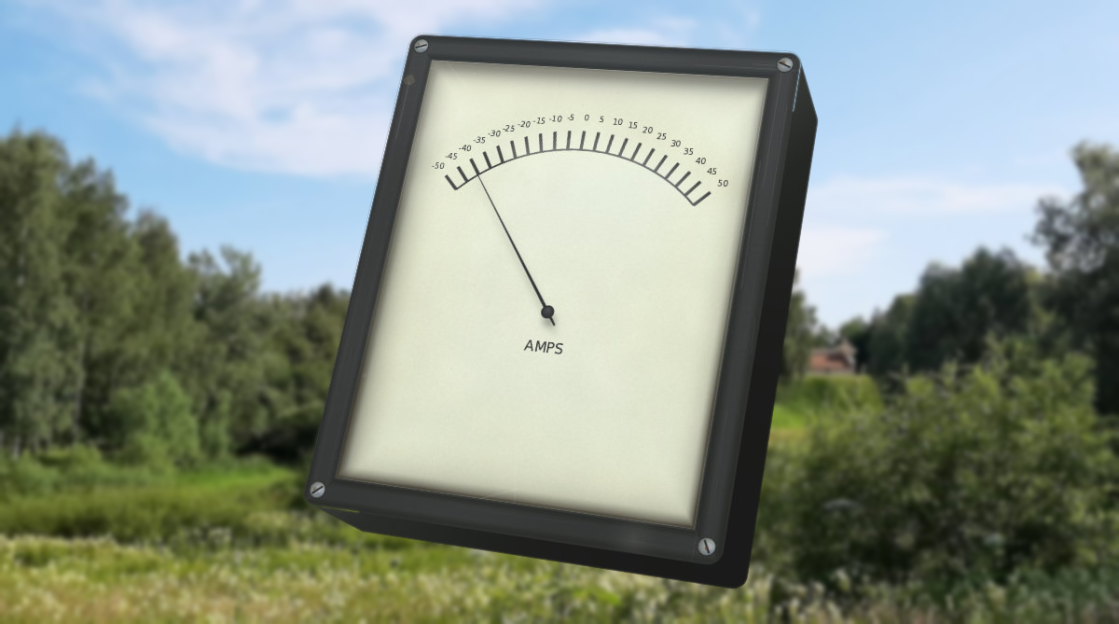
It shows -40 A
